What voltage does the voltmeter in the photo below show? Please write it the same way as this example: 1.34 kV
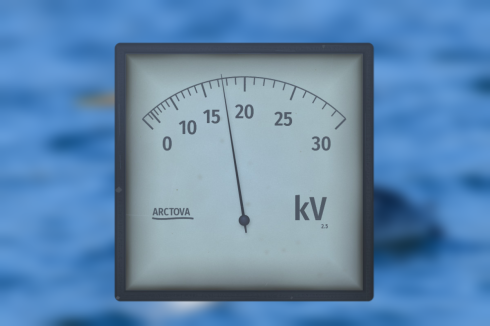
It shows 17.5 kV
